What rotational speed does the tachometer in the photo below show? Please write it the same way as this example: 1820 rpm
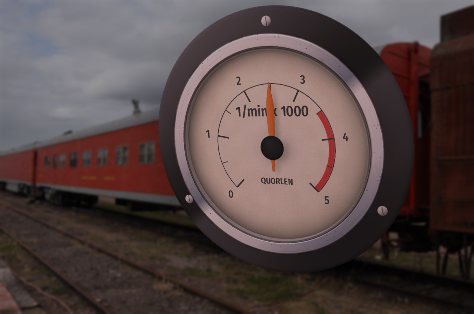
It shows 2500 rpm
